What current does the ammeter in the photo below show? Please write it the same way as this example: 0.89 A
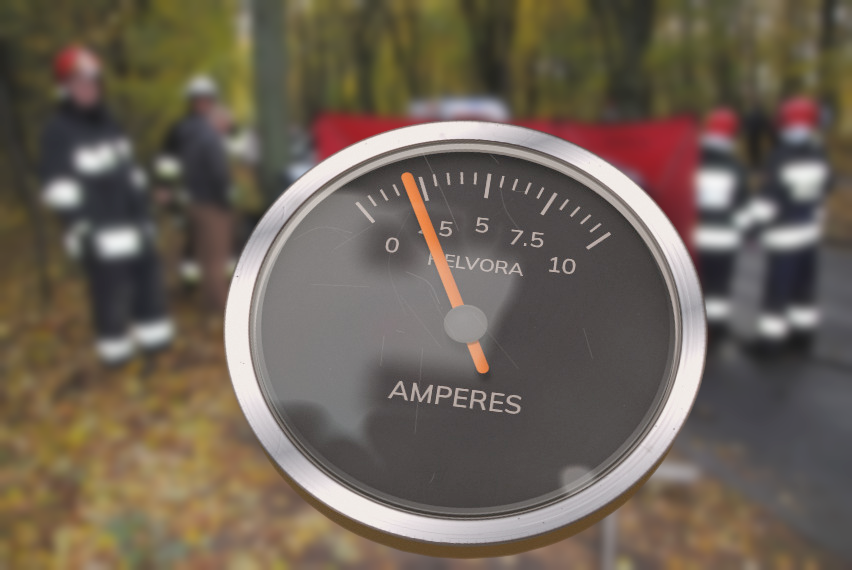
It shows 2 A
